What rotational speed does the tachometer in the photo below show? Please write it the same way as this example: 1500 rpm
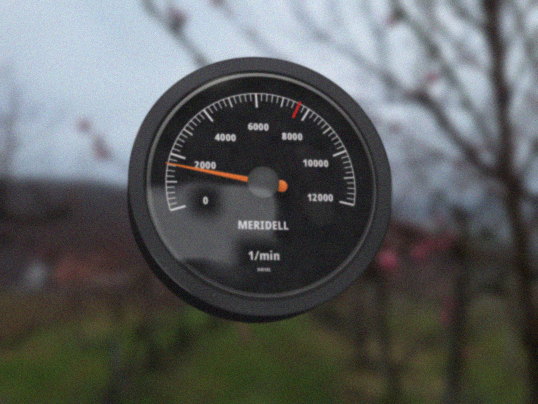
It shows 1600 rpm
